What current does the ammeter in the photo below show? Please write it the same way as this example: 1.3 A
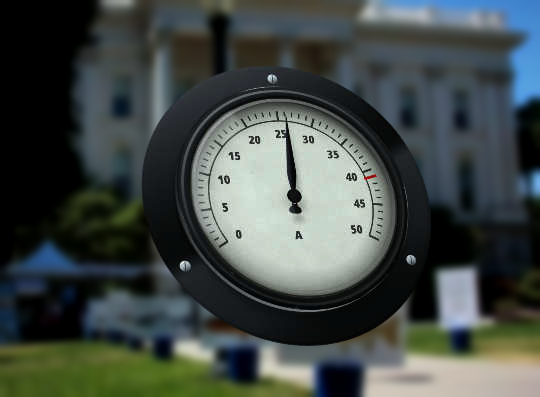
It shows 26 A
